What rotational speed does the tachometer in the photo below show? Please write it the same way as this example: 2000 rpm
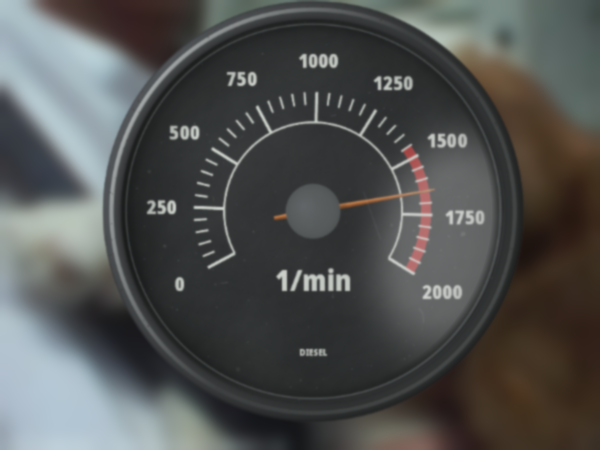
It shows 1650 rpm
